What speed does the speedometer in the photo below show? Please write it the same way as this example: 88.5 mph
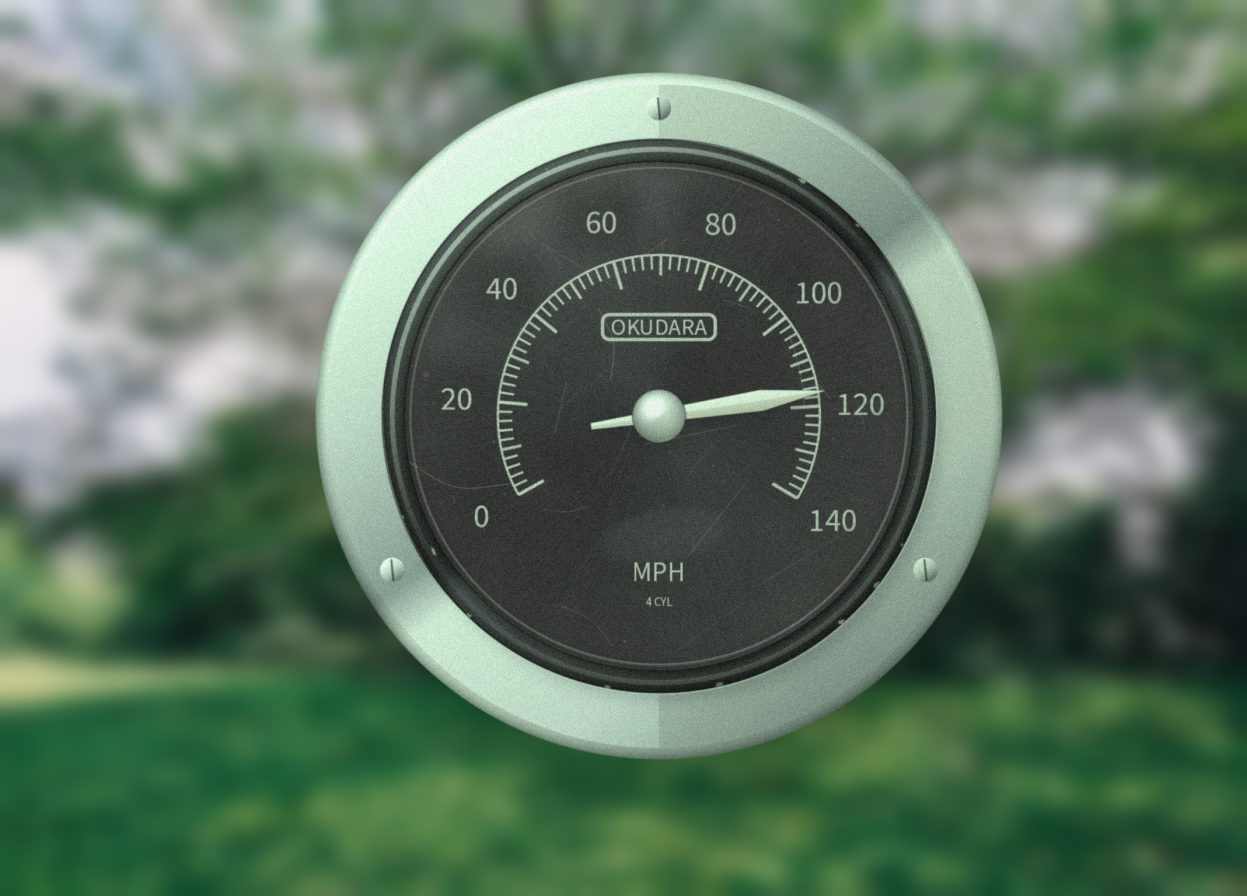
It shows 117 mph
